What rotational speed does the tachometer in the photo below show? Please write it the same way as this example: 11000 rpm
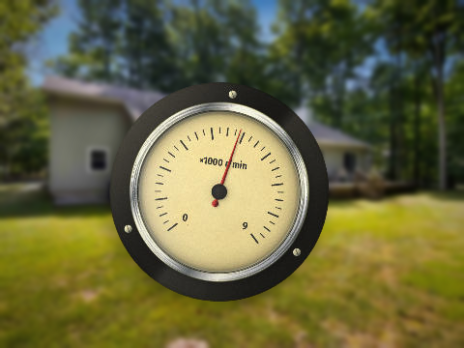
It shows 4875 rpm
